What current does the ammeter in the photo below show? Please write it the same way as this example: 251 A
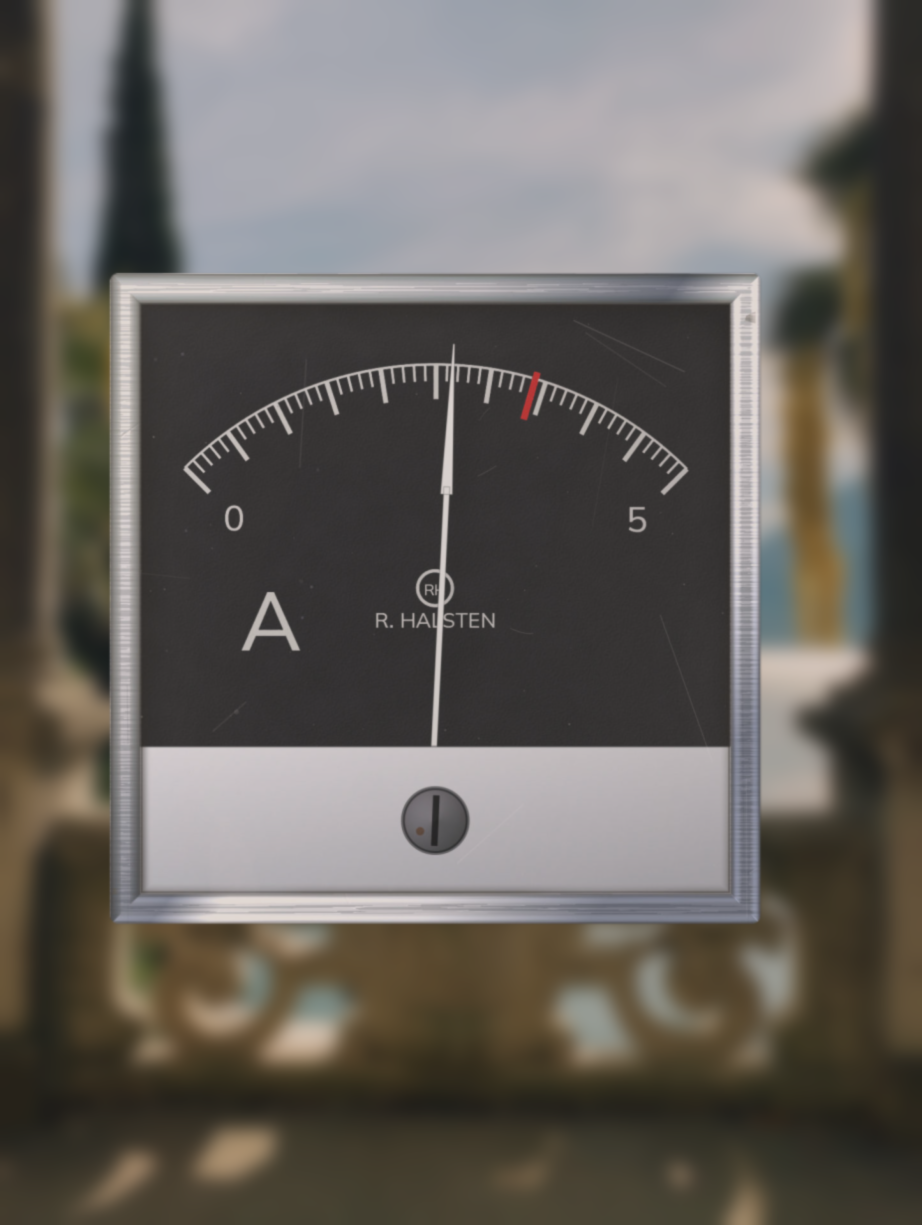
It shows 2.65 A
